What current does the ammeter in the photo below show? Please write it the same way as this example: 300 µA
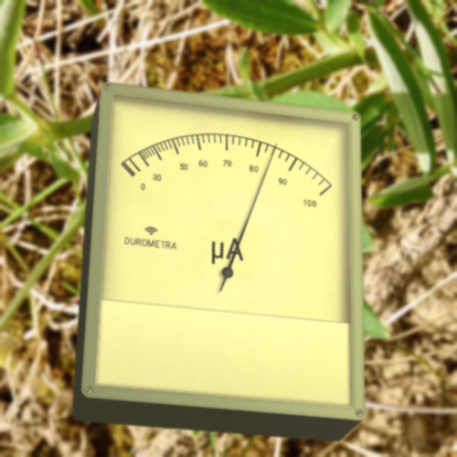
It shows 84 µA
